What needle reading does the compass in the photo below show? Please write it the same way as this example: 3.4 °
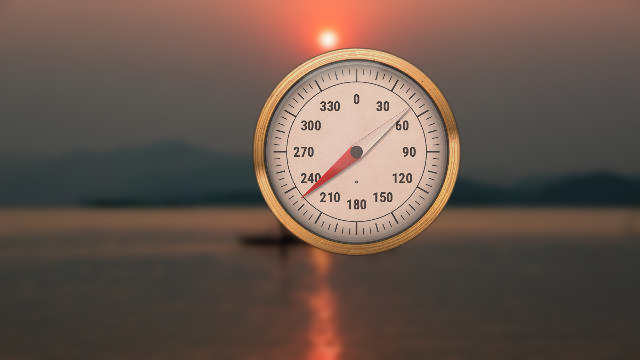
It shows 230 °
